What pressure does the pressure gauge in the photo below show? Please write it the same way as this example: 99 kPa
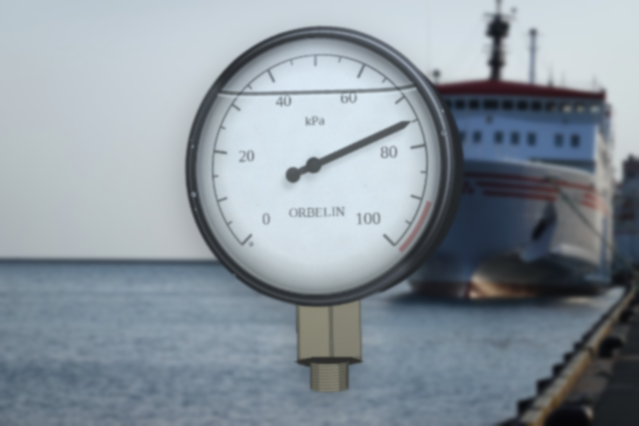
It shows 75 kPa
